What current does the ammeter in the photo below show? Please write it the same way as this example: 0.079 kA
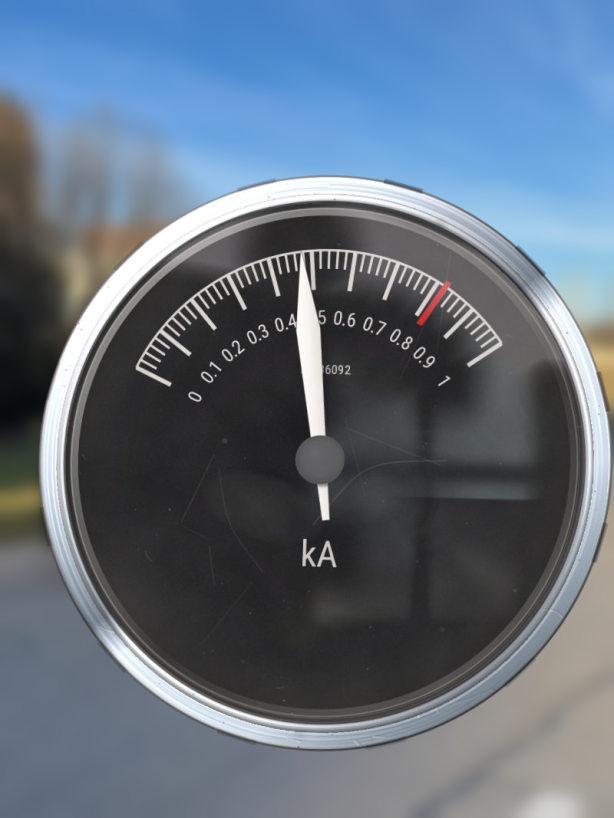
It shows 0.48 kA
